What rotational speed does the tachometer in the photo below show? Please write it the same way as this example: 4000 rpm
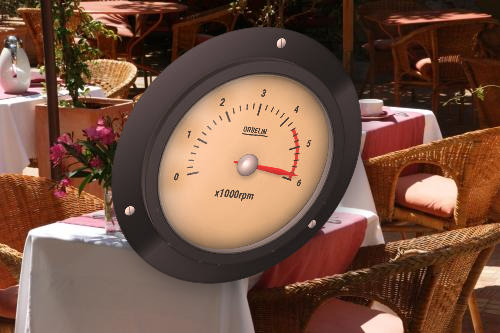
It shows 5800 rpm
